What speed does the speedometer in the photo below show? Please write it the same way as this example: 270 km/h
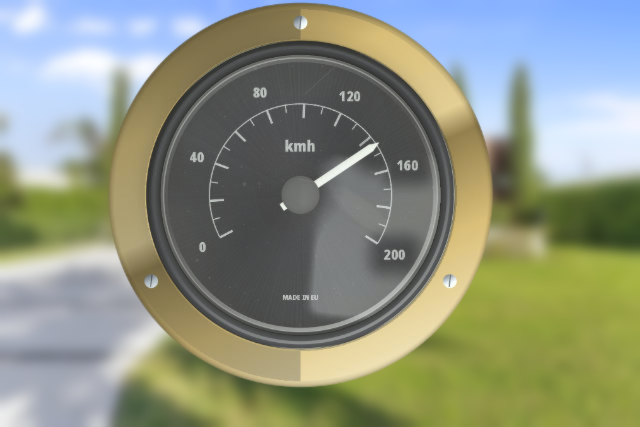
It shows 145 km/h
